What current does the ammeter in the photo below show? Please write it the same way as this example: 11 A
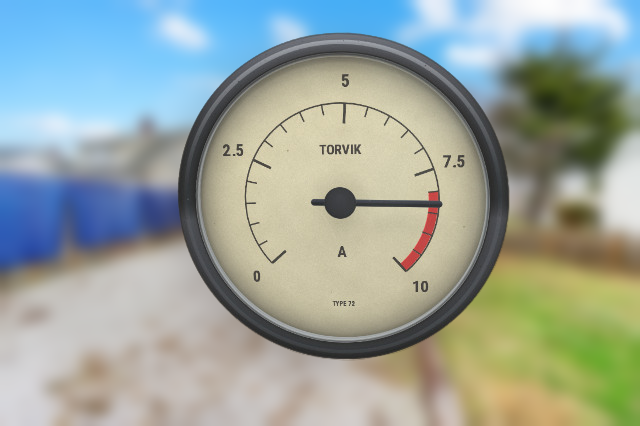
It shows 8.25 A
